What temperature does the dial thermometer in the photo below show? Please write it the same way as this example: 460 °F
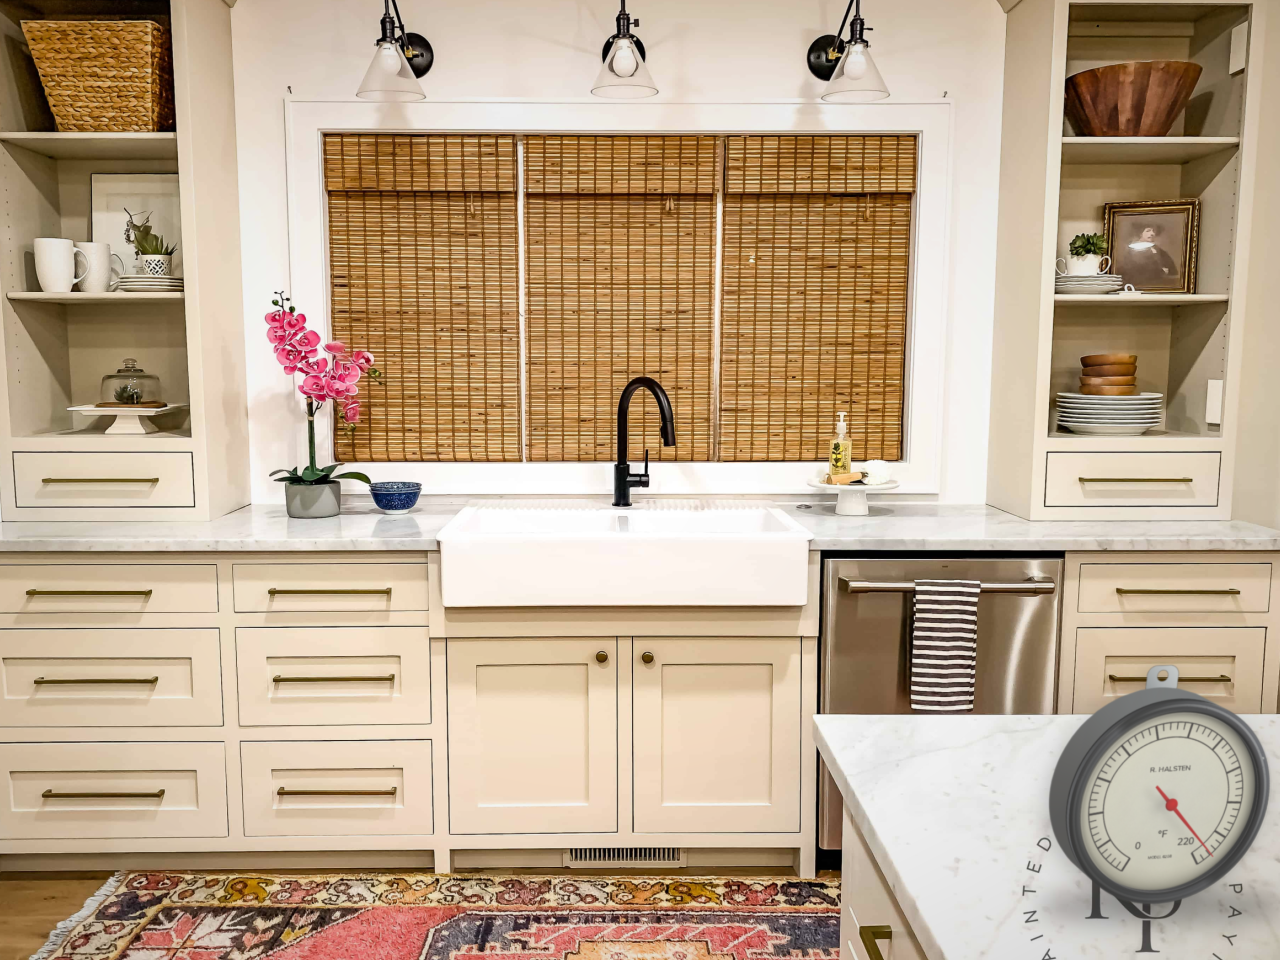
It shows 212 °F
